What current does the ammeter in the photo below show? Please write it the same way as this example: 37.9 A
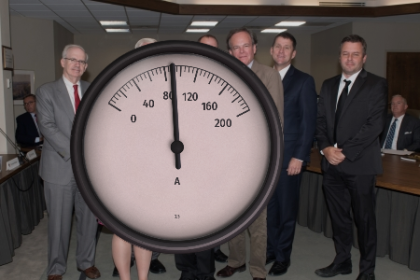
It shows 90 A
